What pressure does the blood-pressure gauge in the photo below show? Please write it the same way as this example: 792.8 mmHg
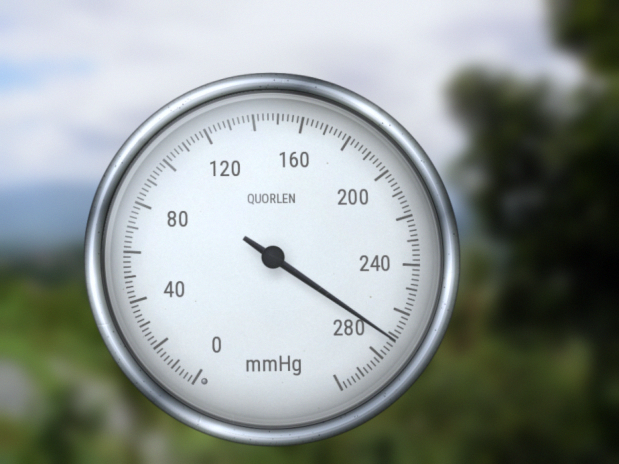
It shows 272 mmHg
